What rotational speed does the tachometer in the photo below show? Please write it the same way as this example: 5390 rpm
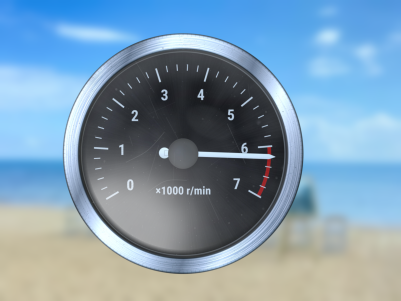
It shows 6200 rpm
